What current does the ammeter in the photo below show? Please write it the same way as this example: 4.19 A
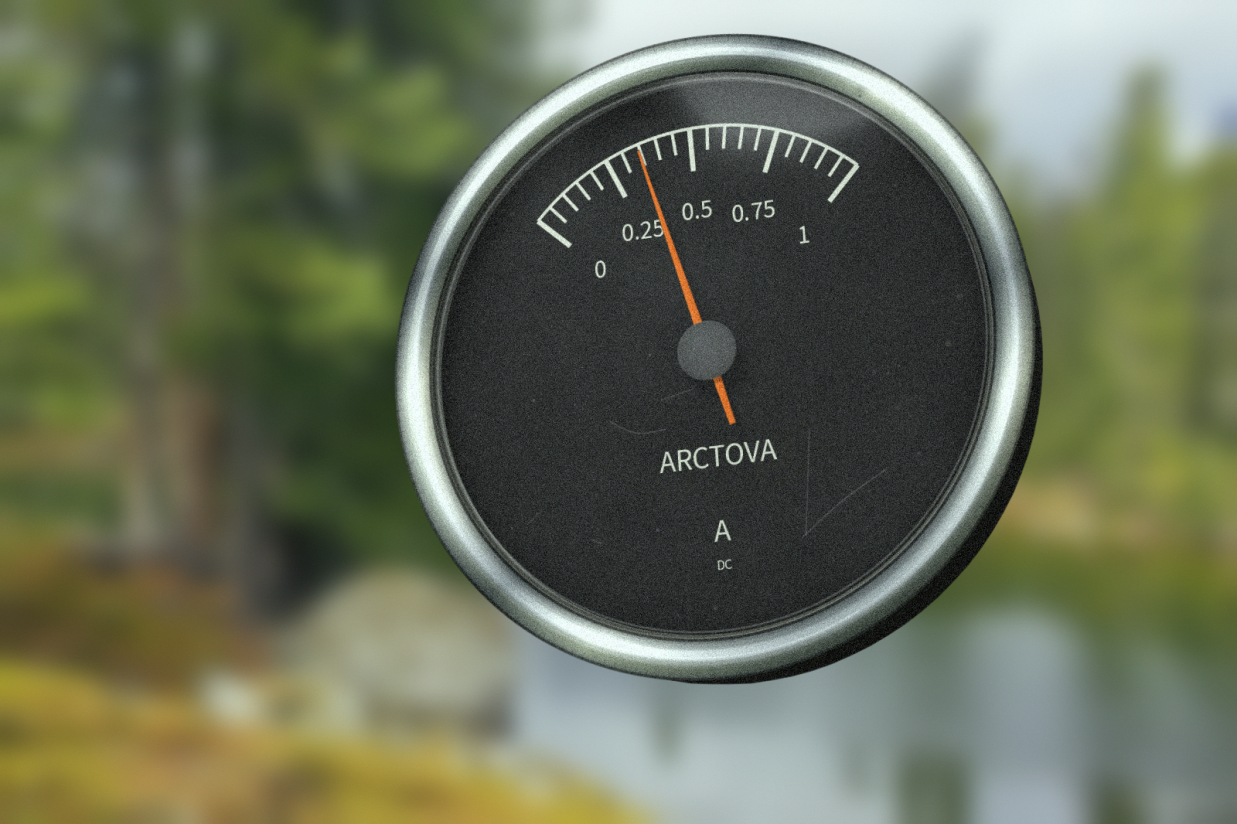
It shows 0.35 A
